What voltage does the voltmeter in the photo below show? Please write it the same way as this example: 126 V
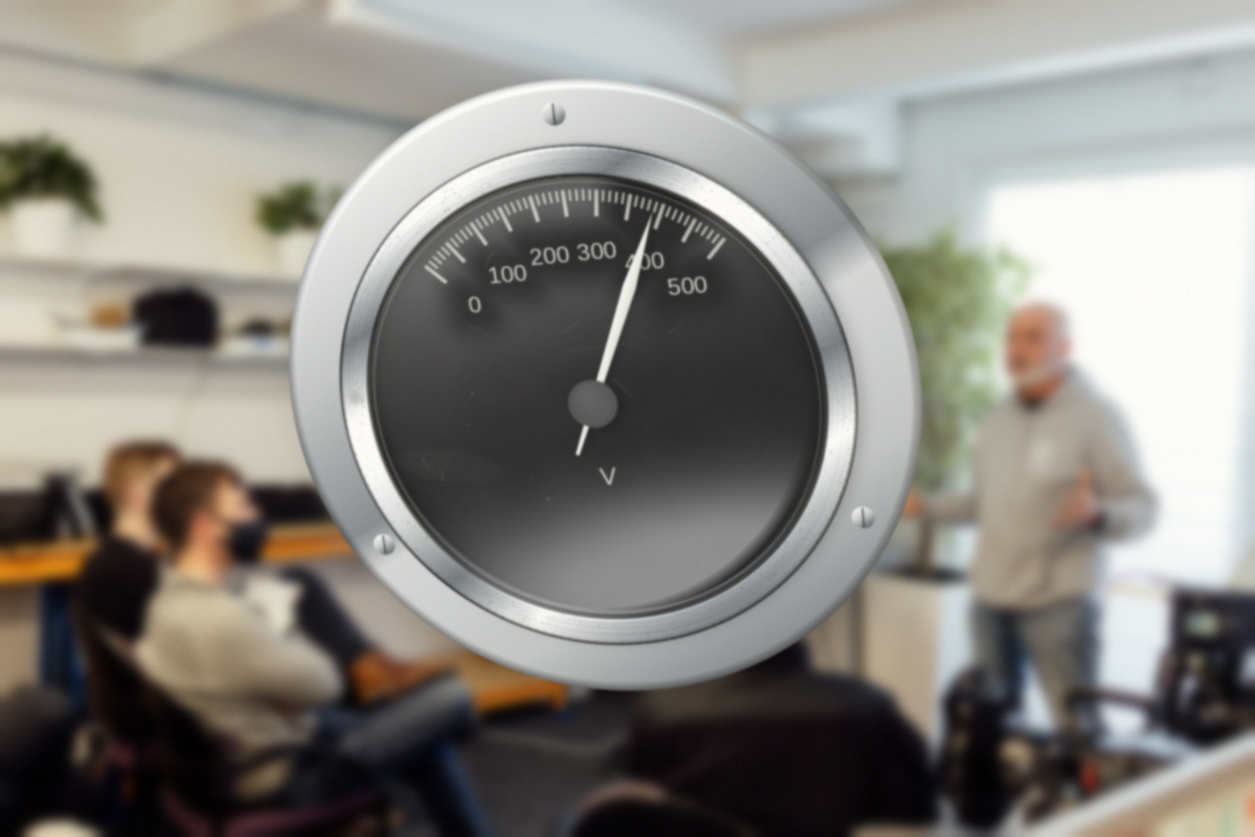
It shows 390 V
